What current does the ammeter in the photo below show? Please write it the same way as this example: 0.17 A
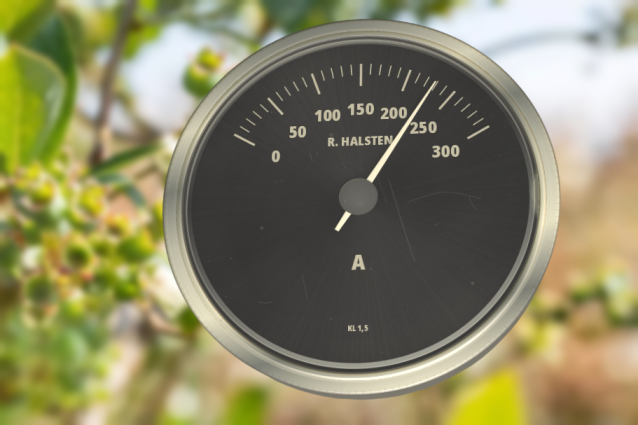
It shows 230 A
